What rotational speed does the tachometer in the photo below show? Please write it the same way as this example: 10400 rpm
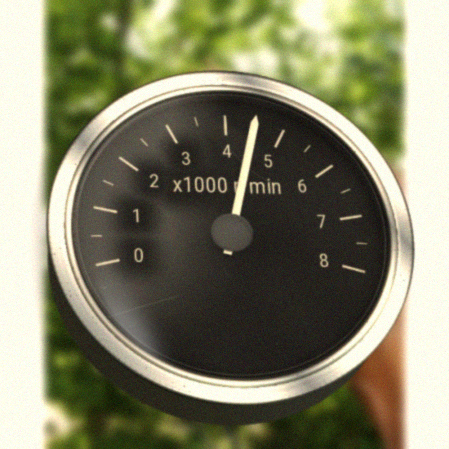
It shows 4500 rpm
